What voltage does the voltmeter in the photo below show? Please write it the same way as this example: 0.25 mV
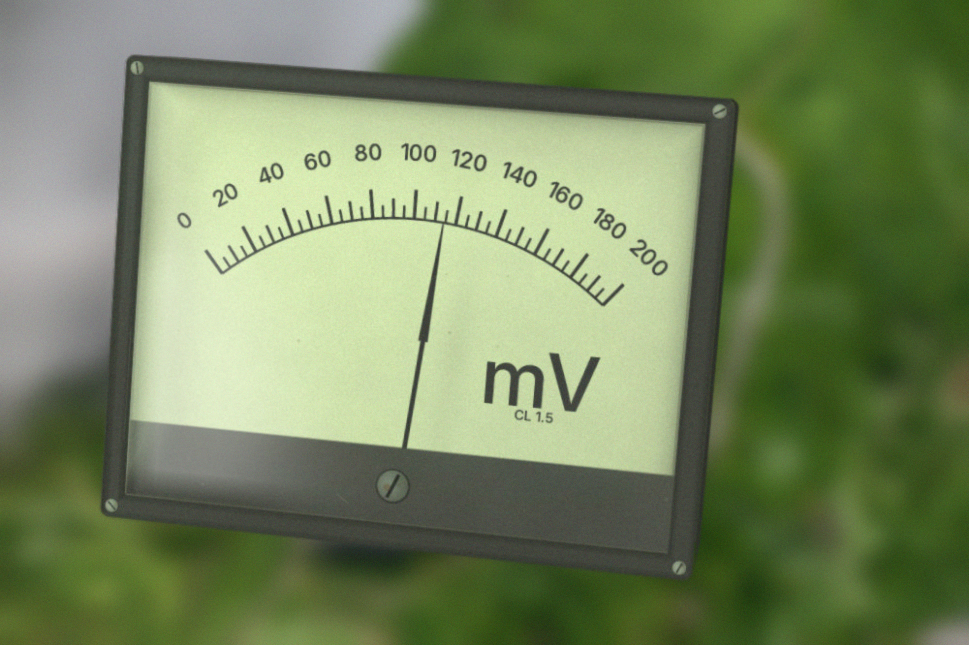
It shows 115 mV
